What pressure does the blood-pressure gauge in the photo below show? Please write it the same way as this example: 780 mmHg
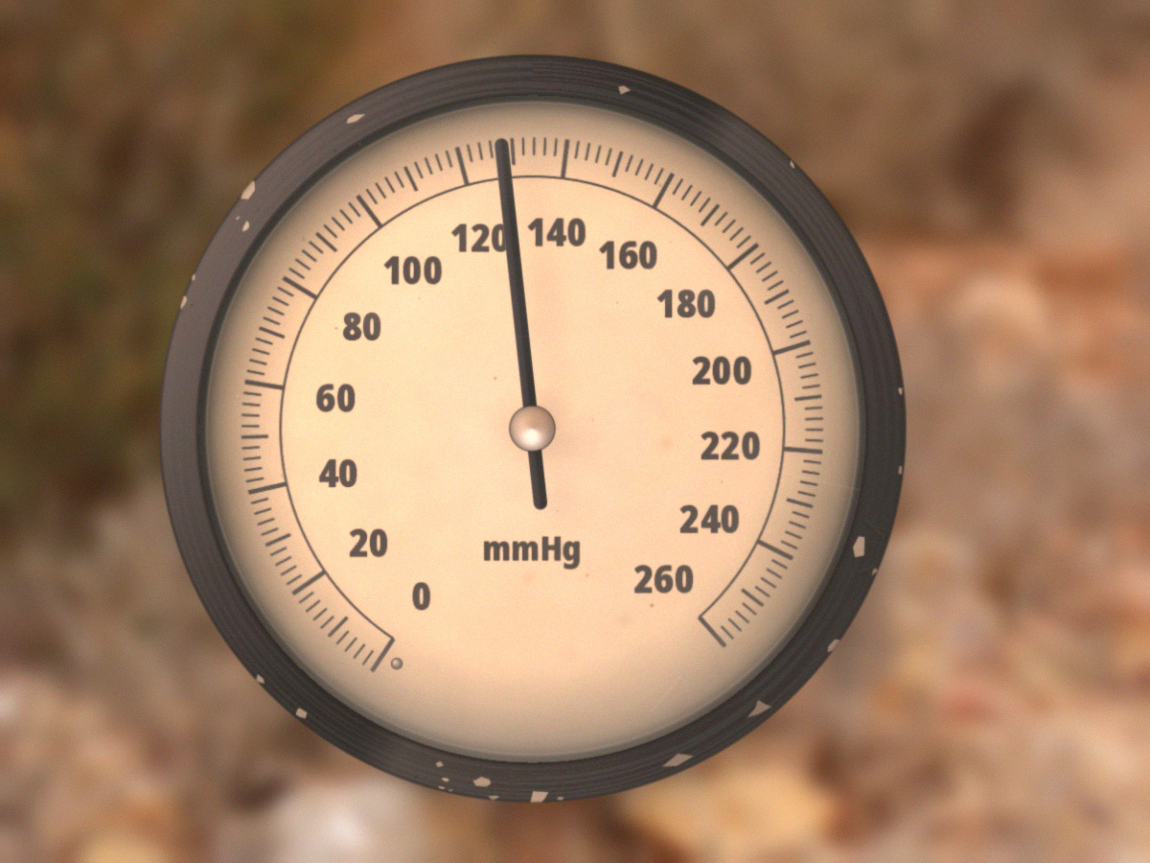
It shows 128 mmHg
